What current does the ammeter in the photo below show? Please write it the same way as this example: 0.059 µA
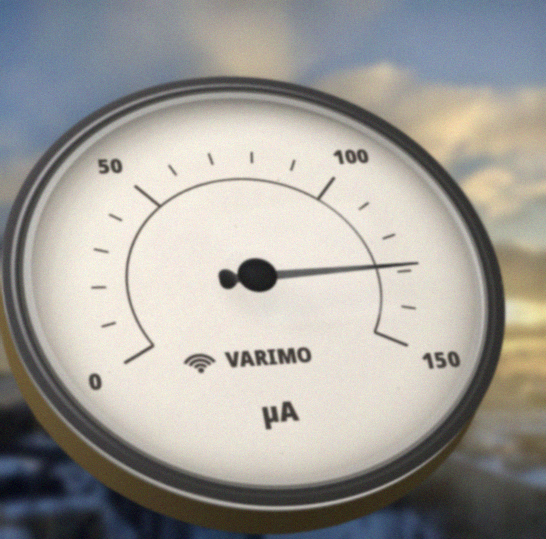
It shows 130 µA
